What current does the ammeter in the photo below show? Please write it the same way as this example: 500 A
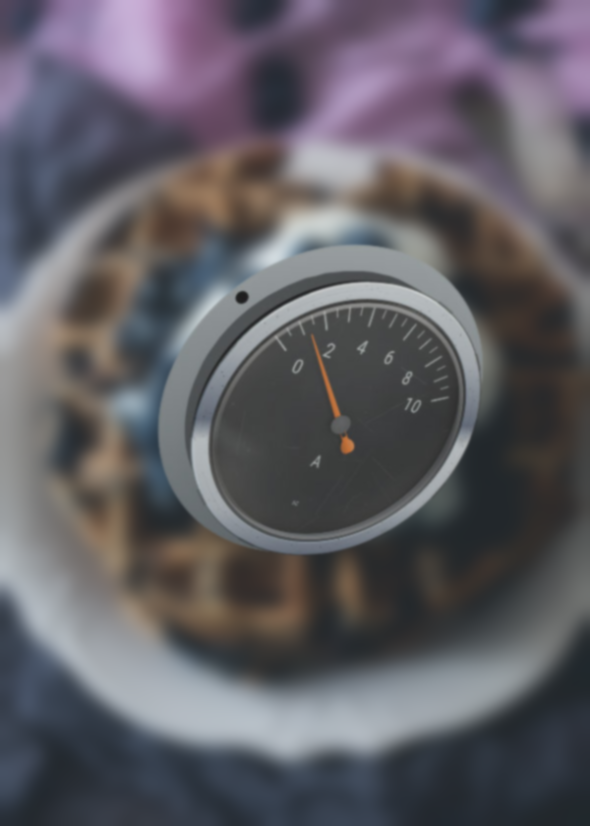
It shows 1.25 A
